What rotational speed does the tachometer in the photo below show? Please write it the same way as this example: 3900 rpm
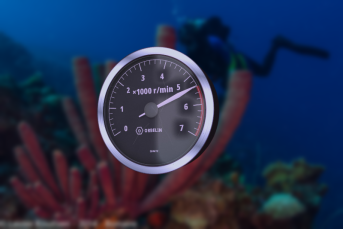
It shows 5400 rpm
